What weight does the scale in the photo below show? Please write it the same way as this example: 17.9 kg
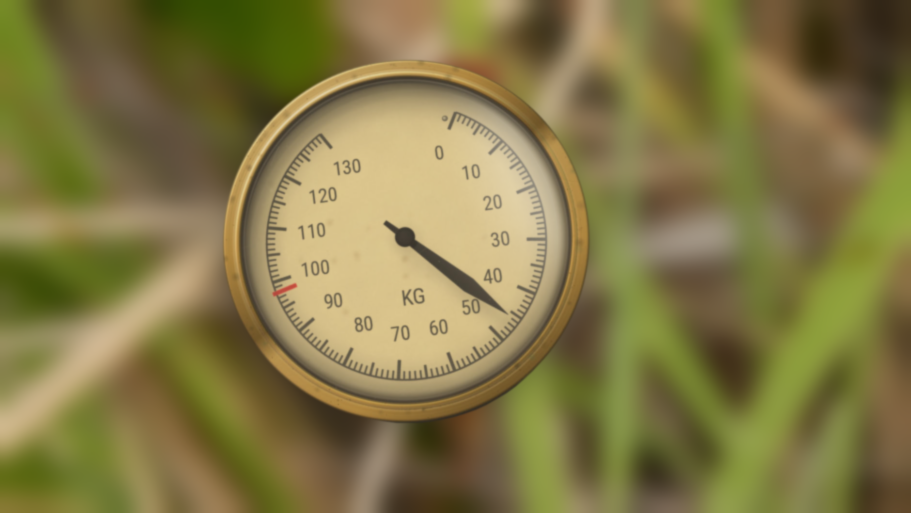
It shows 46 kg
